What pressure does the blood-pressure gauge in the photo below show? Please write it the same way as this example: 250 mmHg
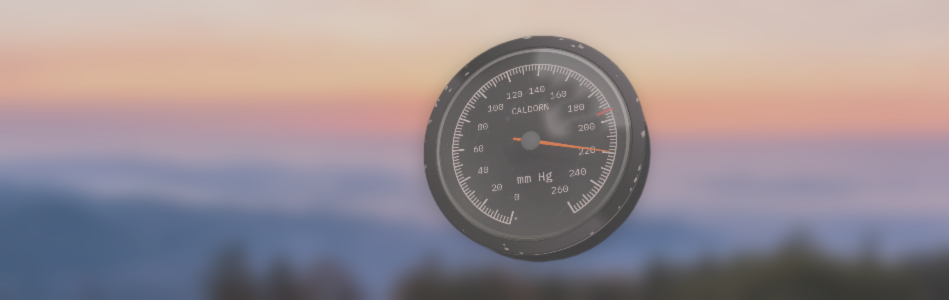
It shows 220 mmHg
